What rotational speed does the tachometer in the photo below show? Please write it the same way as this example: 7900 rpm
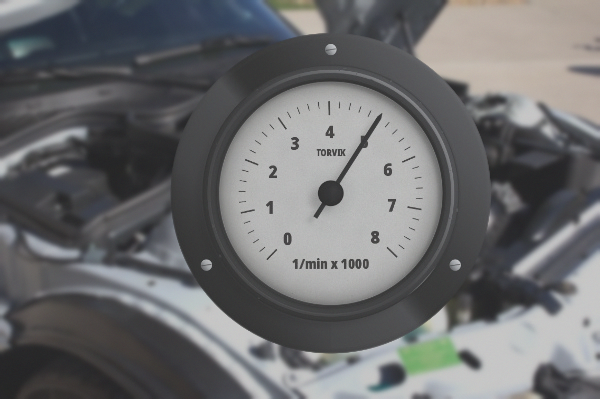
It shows 5000 rpm
